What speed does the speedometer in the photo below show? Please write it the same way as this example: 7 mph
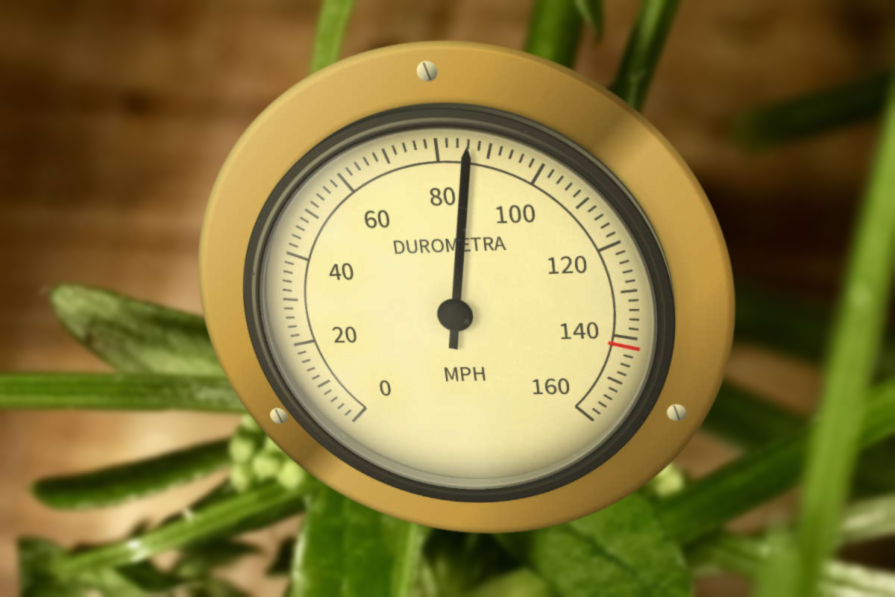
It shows 86 mph
